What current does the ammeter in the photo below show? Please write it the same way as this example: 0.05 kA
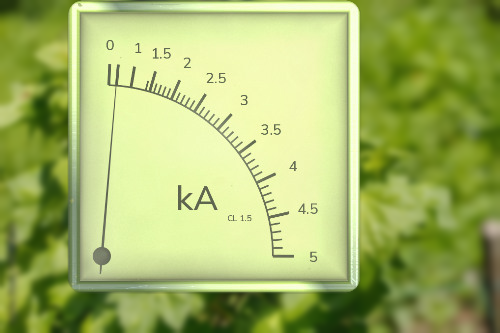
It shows 0.5 kA
